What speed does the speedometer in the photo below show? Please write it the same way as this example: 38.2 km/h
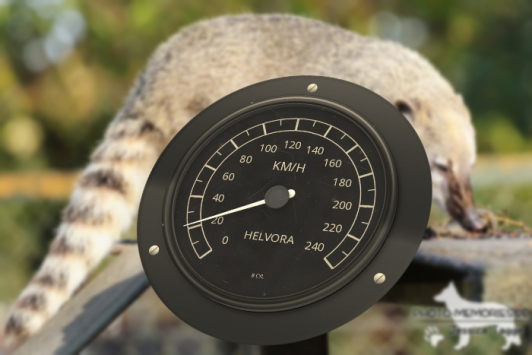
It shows 20 km/h
